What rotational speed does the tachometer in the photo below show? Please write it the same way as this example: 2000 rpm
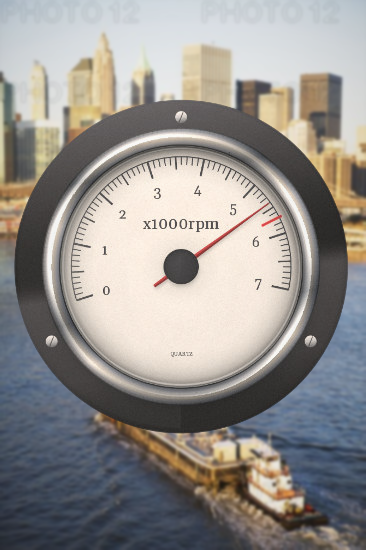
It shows 5400 rpm
